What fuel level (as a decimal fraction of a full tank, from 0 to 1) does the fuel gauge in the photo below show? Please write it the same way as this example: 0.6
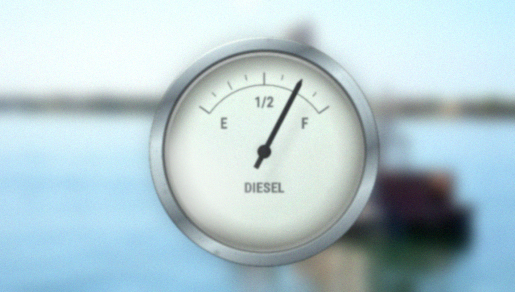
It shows 0.75
